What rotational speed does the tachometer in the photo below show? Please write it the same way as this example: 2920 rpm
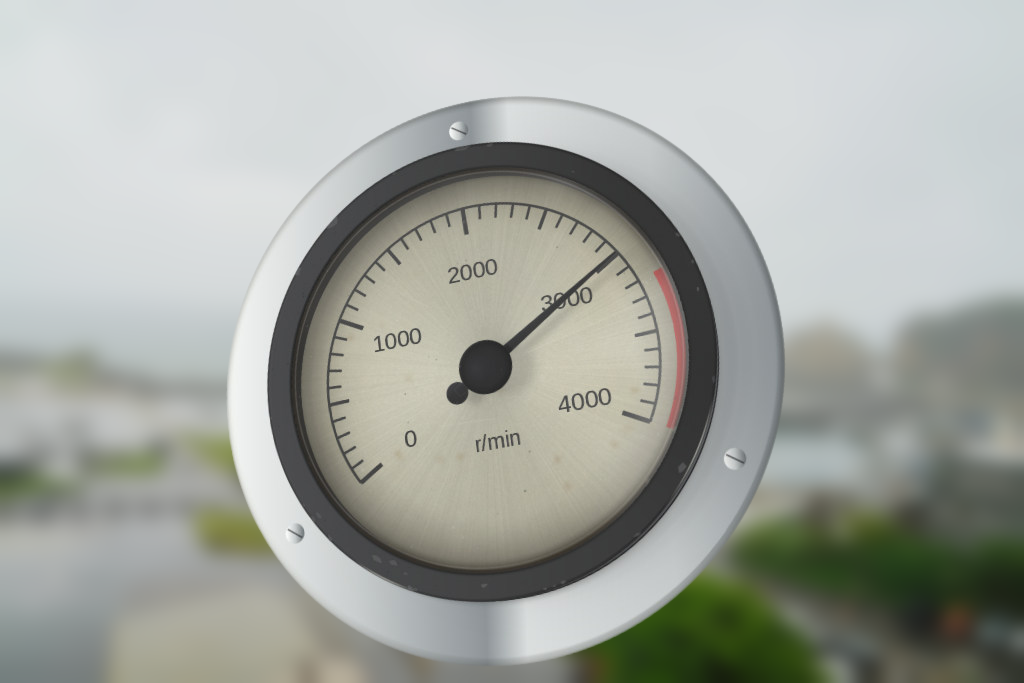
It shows 3000 rpm
